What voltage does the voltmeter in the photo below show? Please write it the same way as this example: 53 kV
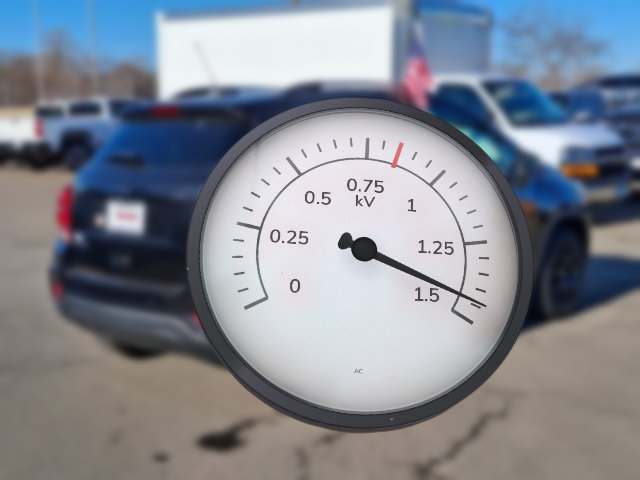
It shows 1.45 kV
